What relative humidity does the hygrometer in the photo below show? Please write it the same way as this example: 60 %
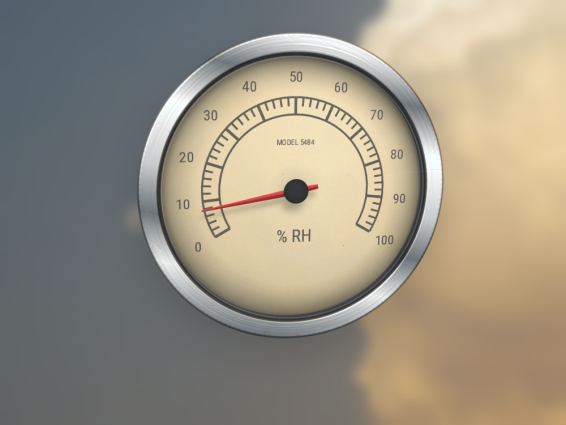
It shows 8 %
